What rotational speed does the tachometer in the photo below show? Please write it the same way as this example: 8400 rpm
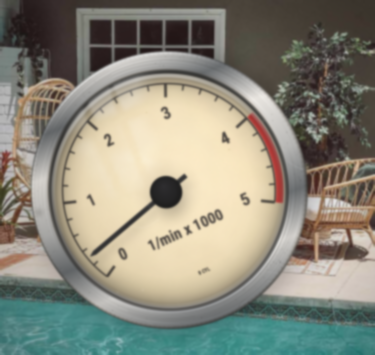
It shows 300 rpm
